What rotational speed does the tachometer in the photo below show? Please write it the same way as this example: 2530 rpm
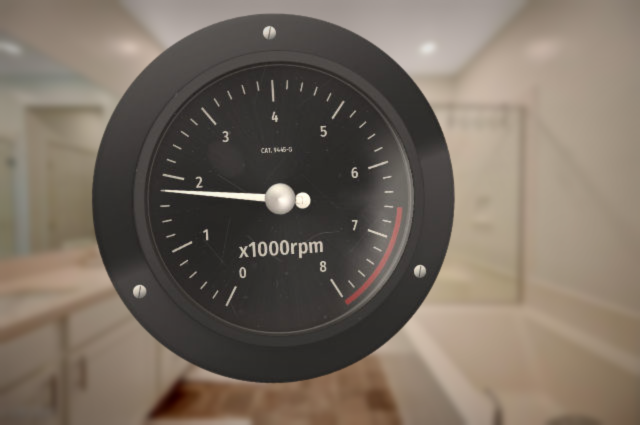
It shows 1800 rpm
